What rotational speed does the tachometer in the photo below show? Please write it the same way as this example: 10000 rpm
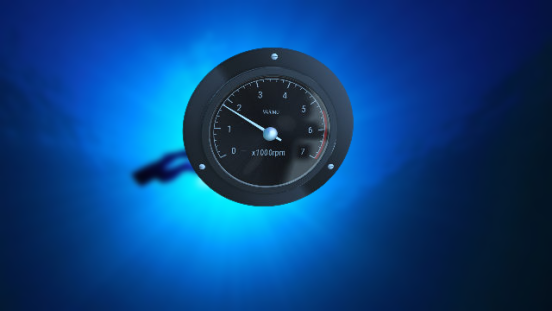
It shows 1800 rpm
